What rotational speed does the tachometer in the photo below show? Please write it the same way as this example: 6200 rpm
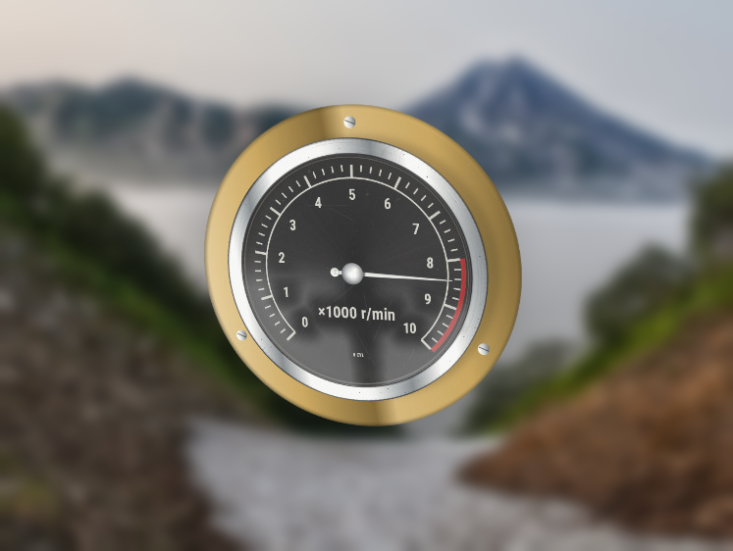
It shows 8400 rpm
